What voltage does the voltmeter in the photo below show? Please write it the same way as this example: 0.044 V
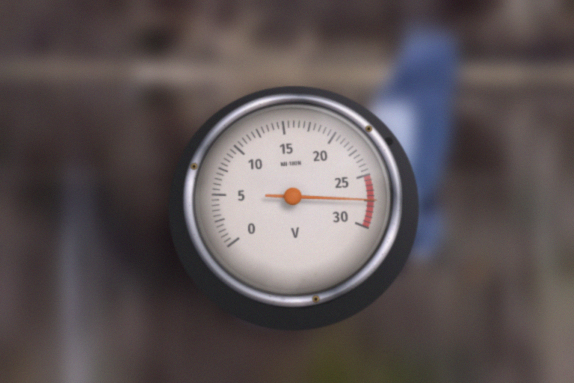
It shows 27.5 V
